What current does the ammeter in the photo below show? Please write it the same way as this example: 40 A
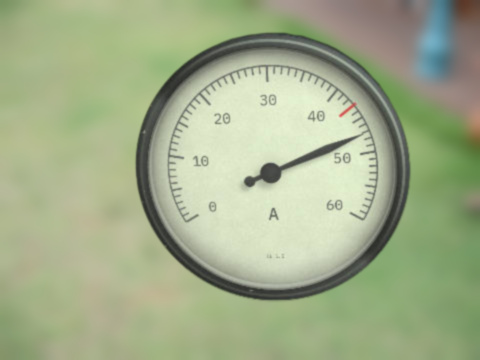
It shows 47 A
